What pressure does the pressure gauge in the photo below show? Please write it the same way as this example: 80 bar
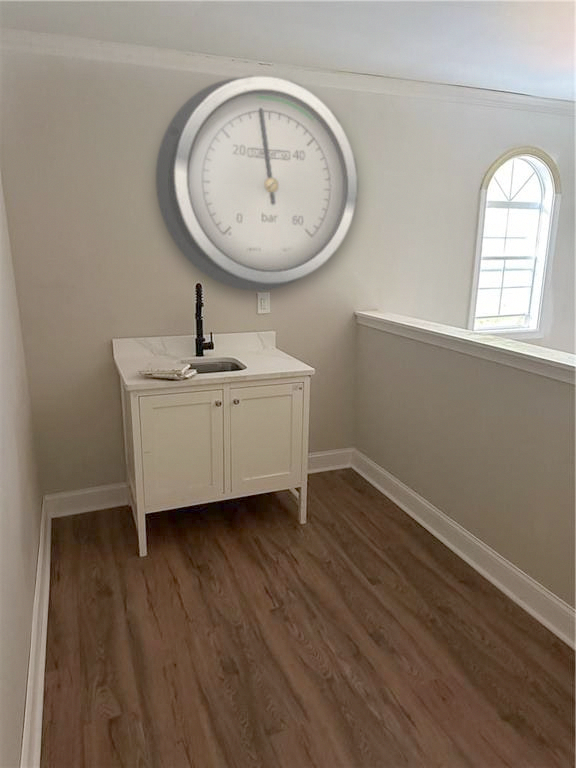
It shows 28 bar
